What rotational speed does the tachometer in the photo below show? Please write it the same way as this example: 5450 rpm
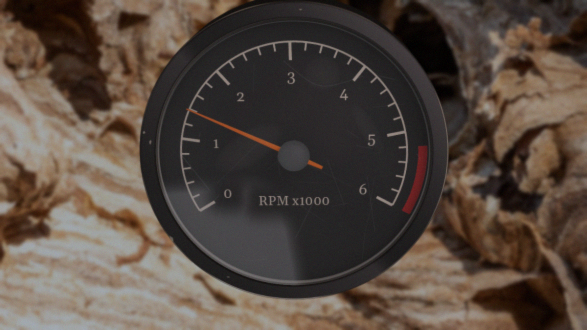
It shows 1400 rpm
